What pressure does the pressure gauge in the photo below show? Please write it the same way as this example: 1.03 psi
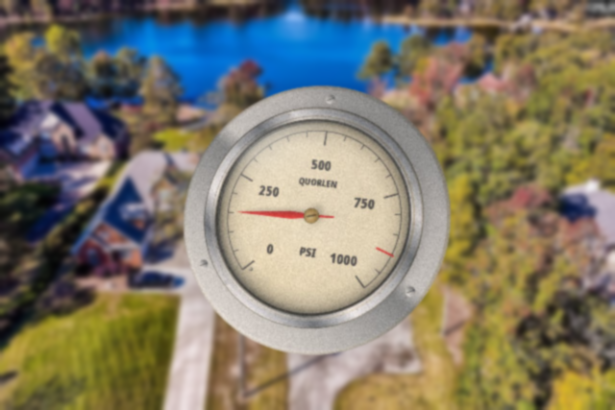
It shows 150 psi
